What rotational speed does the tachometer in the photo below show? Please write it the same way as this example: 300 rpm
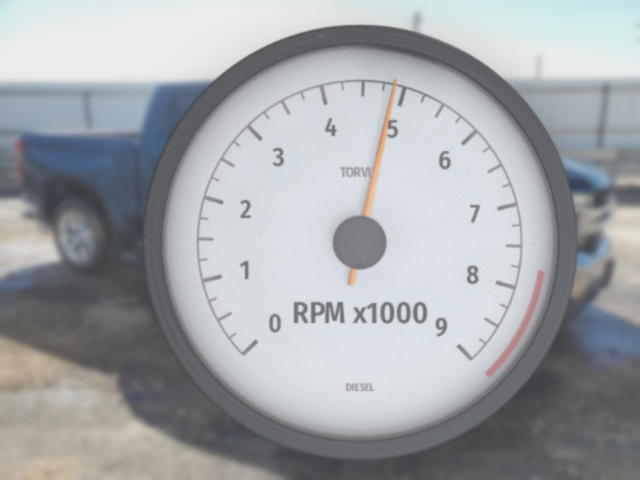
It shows 4875 rpm
